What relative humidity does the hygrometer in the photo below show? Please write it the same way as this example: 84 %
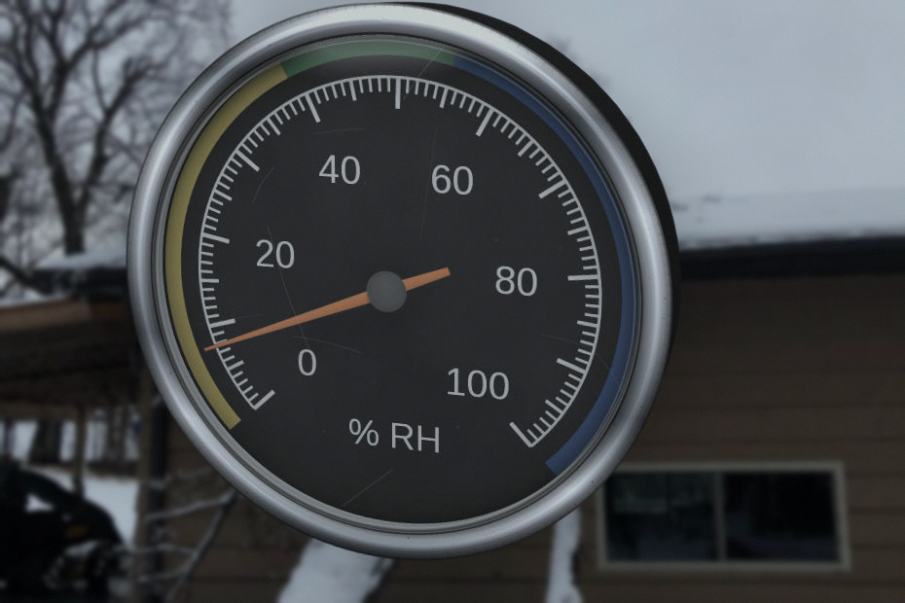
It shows 8 %
